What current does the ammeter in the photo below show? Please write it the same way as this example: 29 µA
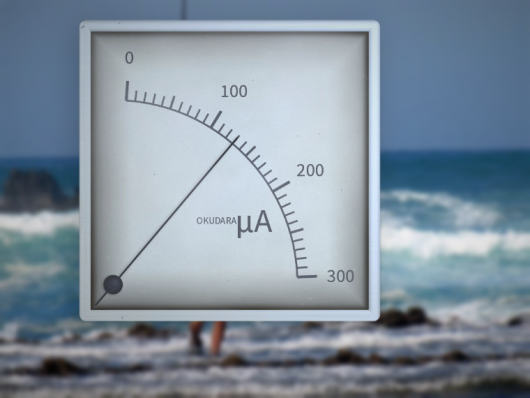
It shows 130 µA
